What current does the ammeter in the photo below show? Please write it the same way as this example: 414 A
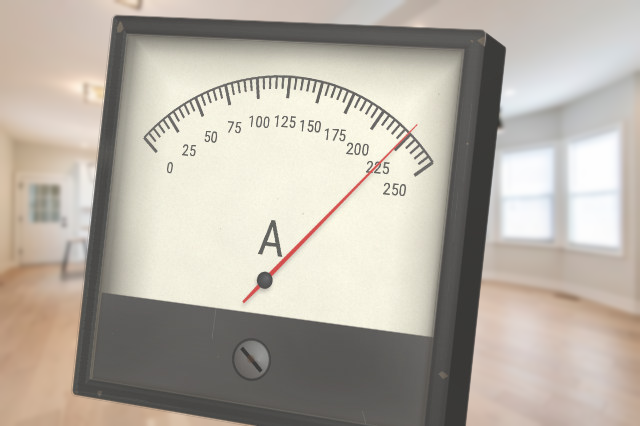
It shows 225 A
